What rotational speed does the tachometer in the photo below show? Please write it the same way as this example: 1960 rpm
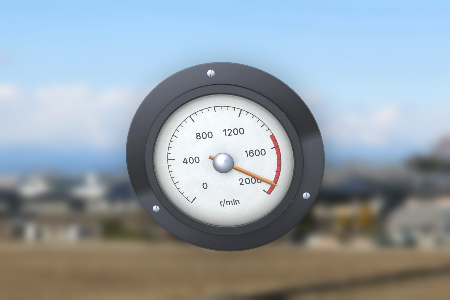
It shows 1900 rpm
